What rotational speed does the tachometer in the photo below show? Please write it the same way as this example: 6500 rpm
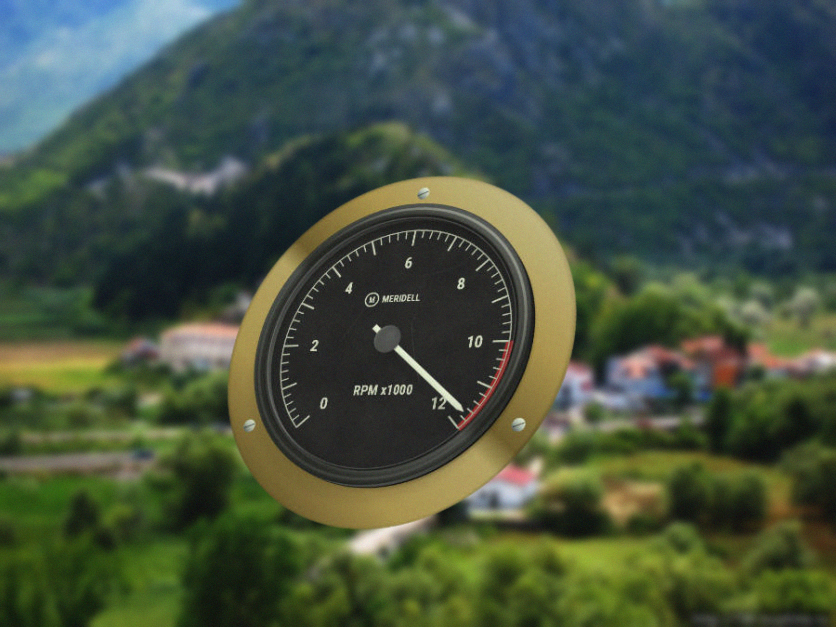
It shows 11700 rpm
